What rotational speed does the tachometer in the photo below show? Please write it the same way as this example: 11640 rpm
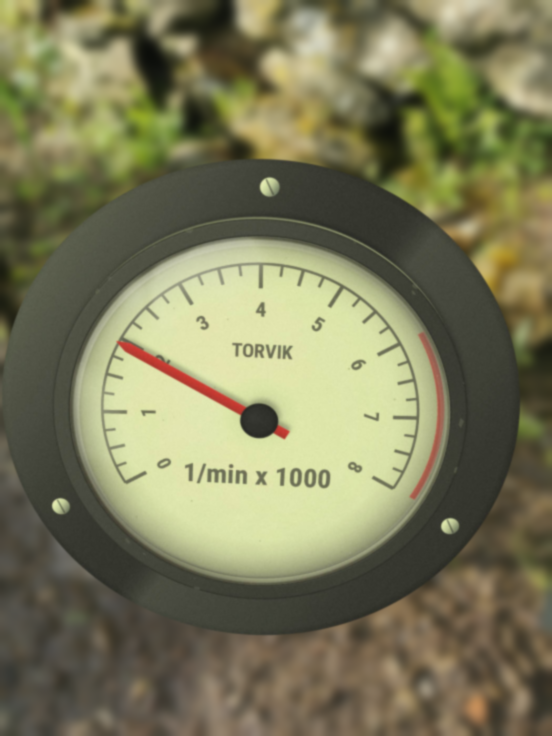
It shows 2000 rpm
